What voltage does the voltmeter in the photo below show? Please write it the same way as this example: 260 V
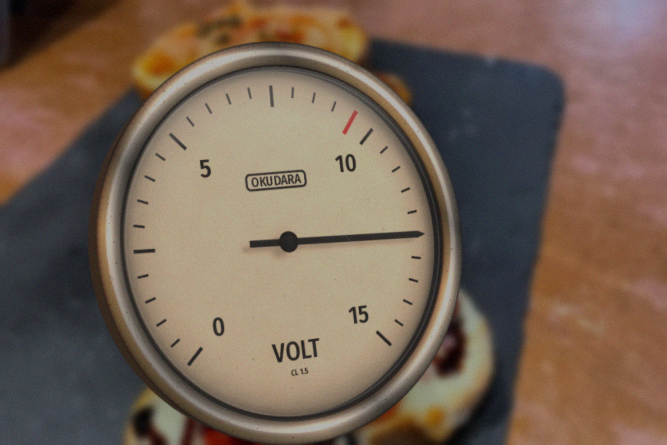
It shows 12.5 V
